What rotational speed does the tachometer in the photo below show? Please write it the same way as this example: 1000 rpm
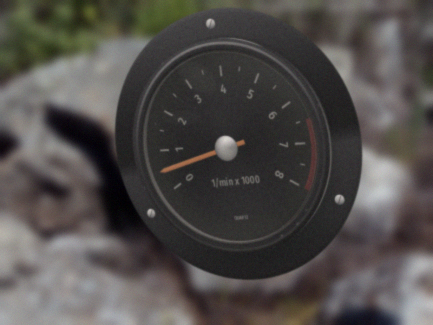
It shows 500 rpm
